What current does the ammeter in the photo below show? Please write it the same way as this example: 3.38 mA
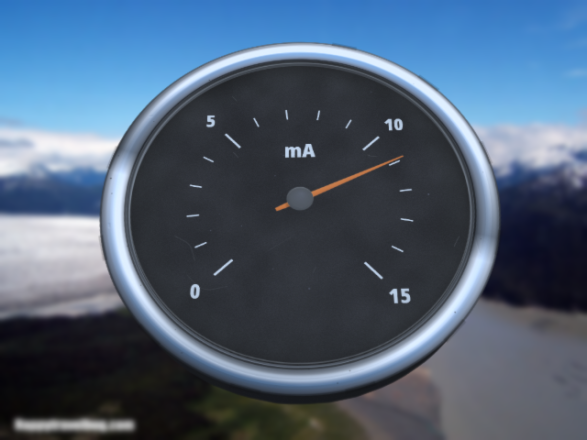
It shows 11 mA
